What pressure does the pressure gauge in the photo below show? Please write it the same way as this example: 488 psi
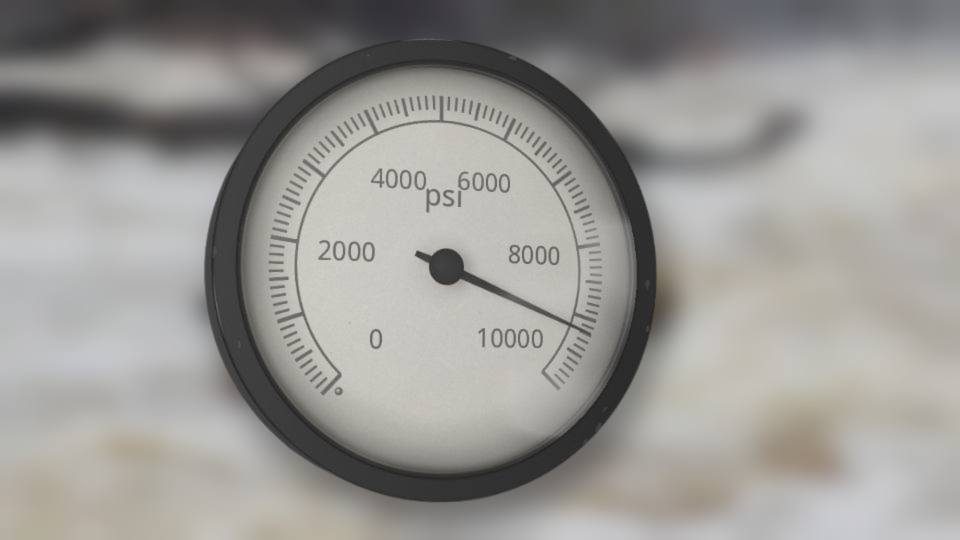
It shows 9200 psi
